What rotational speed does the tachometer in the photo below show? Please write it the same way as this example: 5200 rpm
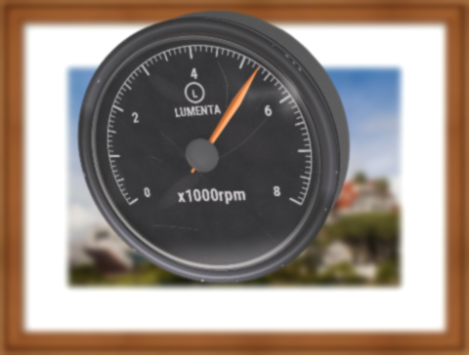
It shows 5300 rpm
